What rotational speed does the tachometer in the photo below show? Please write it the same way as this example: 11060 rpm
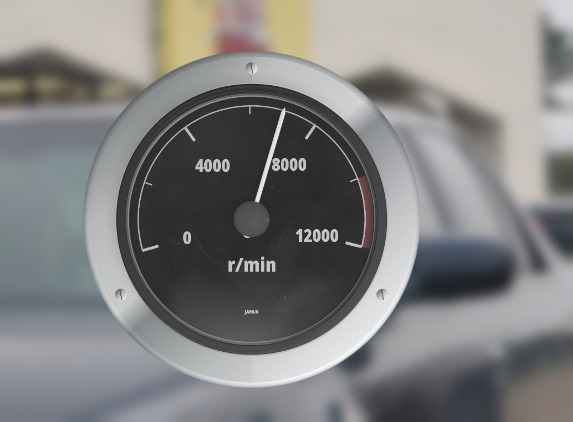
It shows 7000 rpm
